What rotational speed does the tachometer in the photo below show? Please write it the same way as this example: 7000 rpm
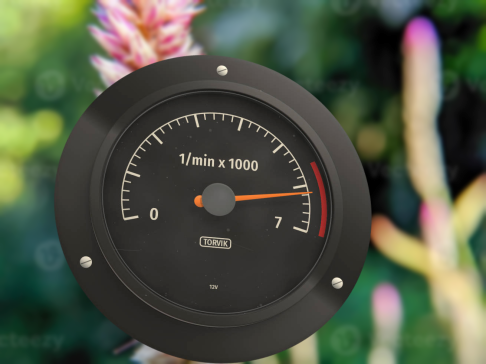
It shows 6200 rpm
